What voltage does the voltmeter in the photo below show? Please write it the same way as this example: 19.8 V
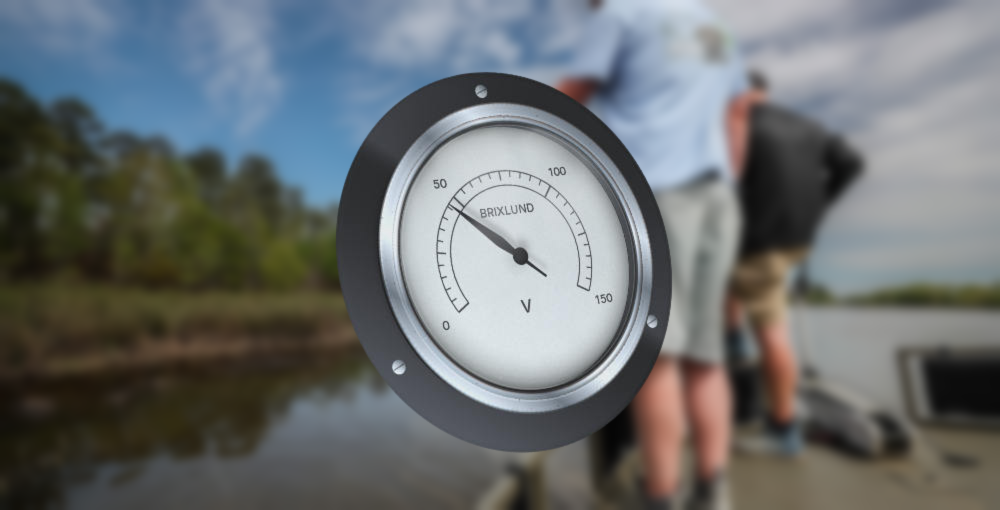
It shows 45 V
